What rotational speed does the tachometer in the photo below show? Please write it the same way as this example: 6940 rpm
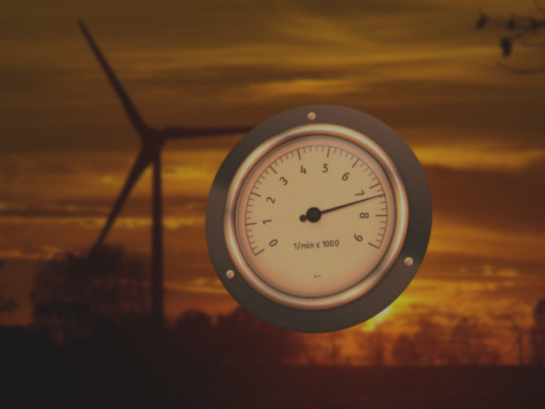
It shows 7400 rpm
